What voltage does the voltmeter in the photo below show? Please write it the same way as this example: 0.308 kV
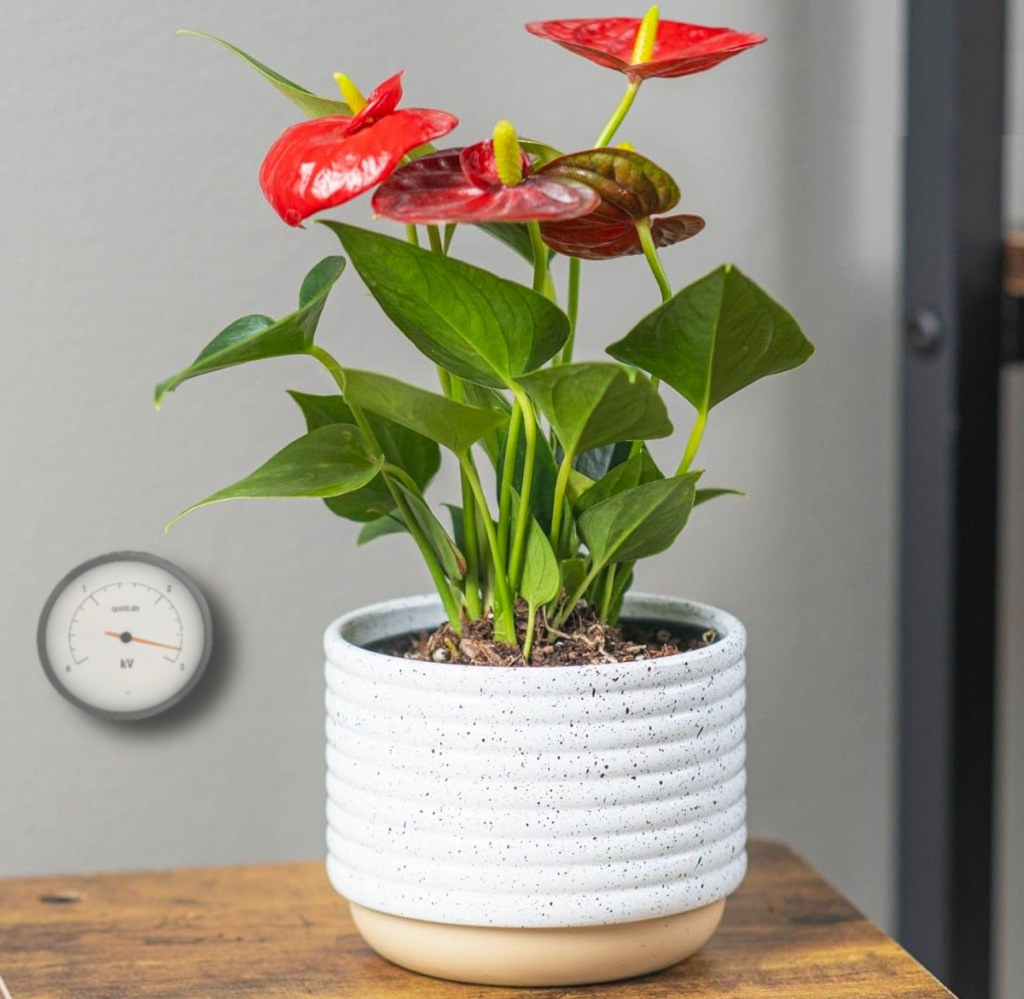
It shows 2.8 kV
